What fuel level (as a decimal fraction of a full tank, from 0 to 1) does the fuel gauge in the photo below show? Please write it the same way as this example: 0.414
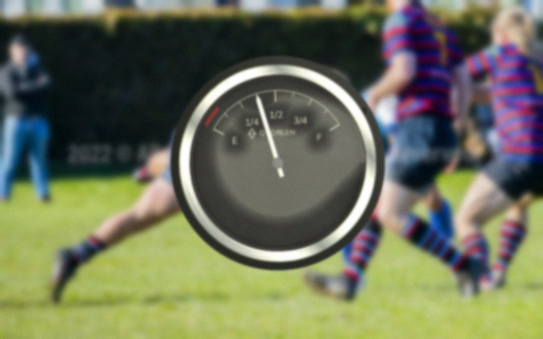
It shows 0.375
